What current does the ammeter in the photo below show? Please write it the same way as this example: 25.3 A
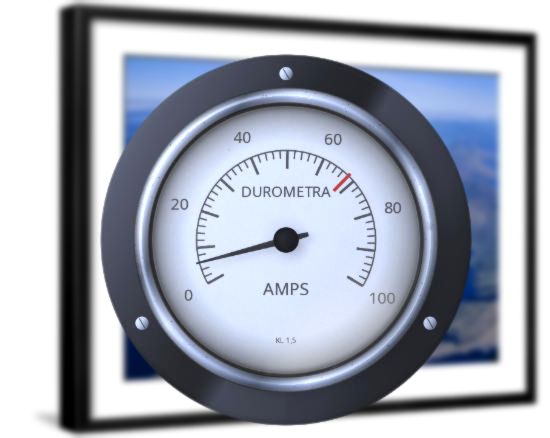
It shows 6 A
